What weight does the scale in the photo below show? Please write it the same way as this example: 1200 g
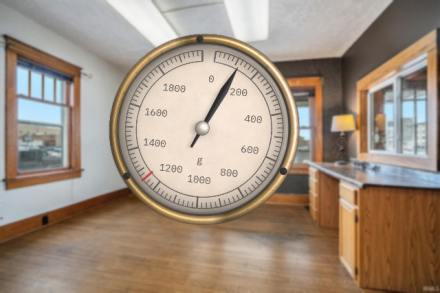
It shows 120 g
